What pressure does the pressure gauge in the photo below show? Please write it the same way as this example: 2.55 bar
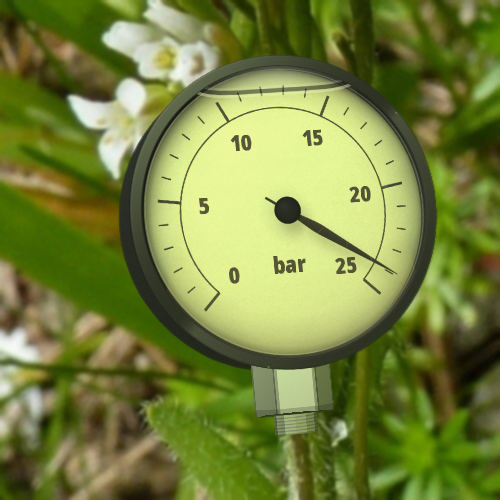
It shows 24 bar
